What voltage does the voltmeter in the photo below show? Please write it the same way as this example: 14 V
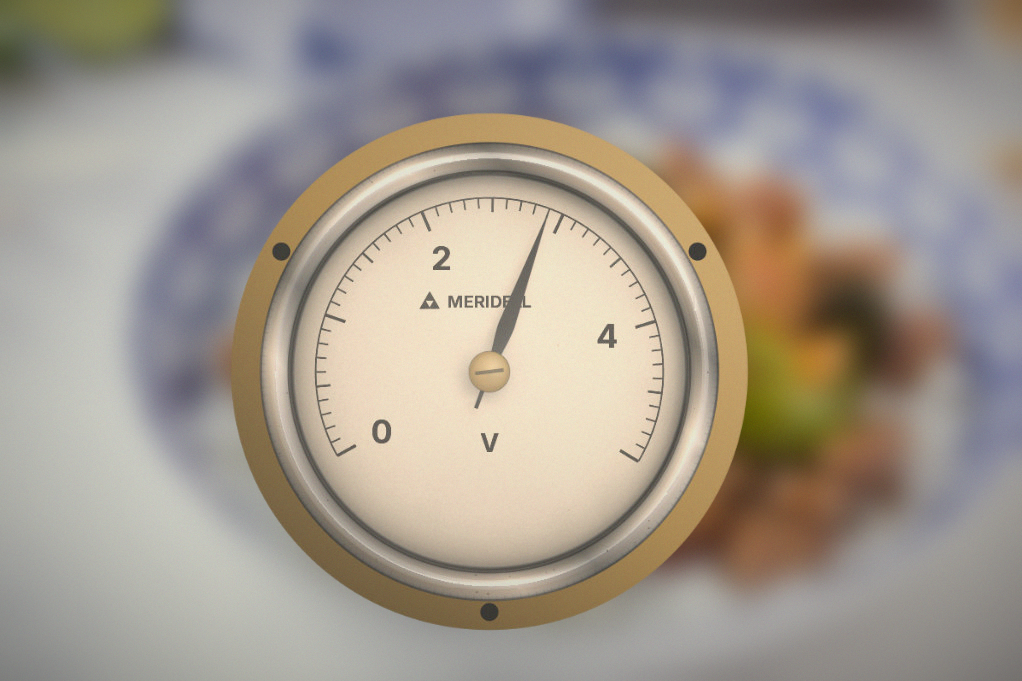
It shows 2.9 V
